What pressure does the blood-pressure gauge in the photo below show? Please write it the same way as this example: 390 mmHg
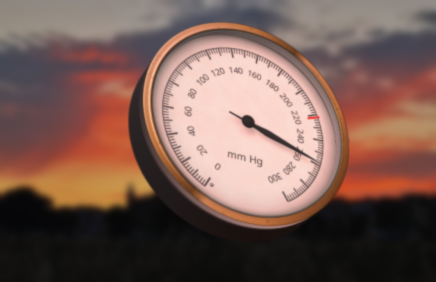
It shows 260 mmHg
